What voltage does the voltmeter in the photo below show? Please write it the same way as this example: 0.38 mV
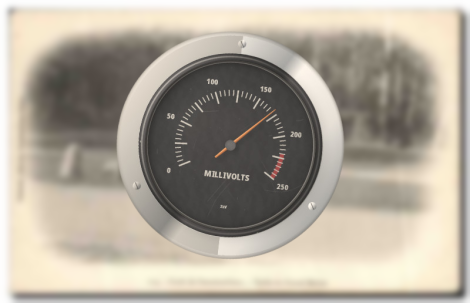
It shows 170 mV
